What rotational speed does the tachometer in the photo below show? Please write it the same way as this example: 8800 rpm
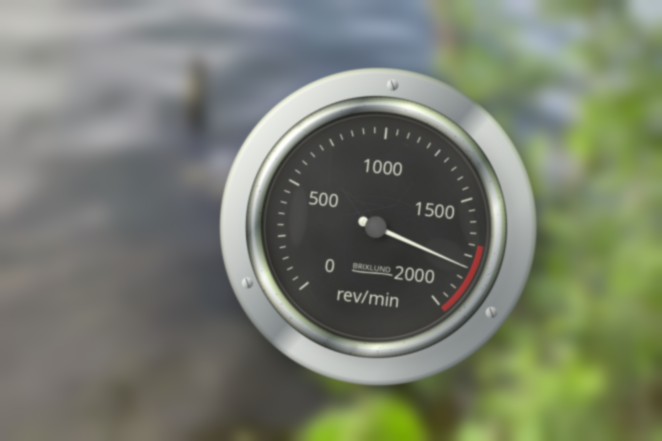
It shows 1800 rpm
